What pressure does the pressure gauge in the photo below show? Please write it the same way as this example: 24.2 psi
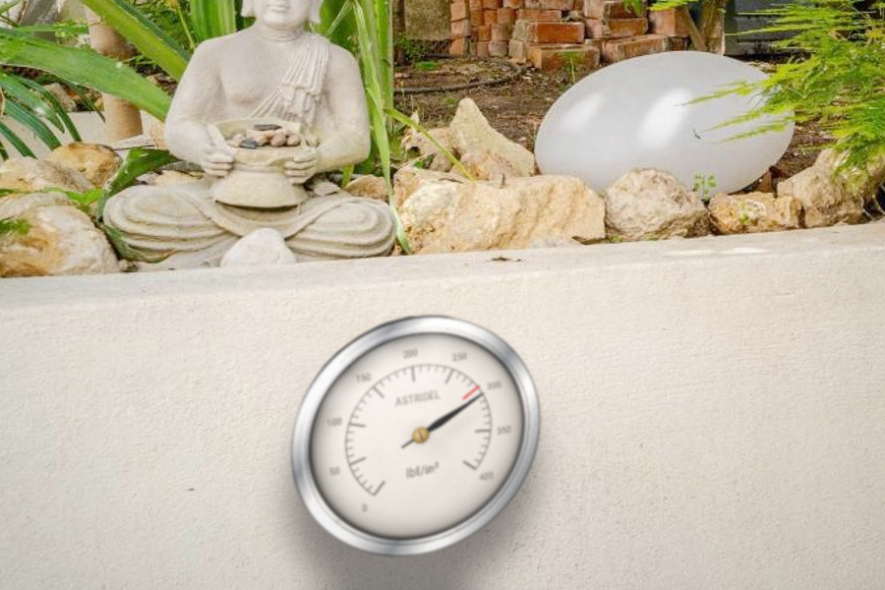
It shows 300 psi
